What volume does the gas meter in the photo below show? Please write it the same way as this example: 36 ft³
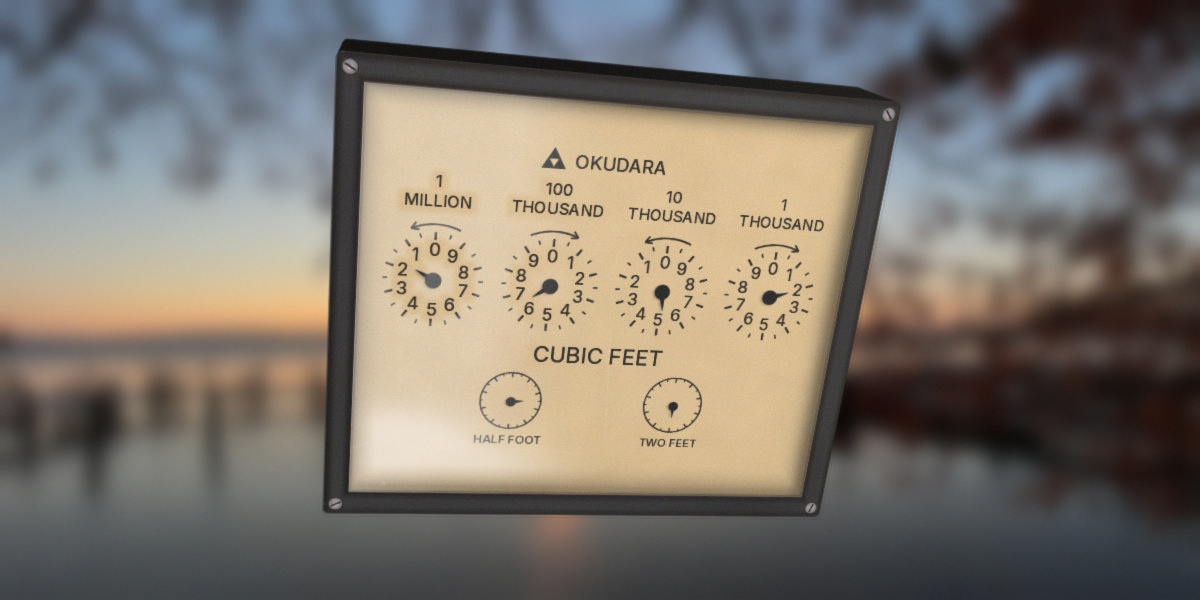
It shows 165200 ft³
